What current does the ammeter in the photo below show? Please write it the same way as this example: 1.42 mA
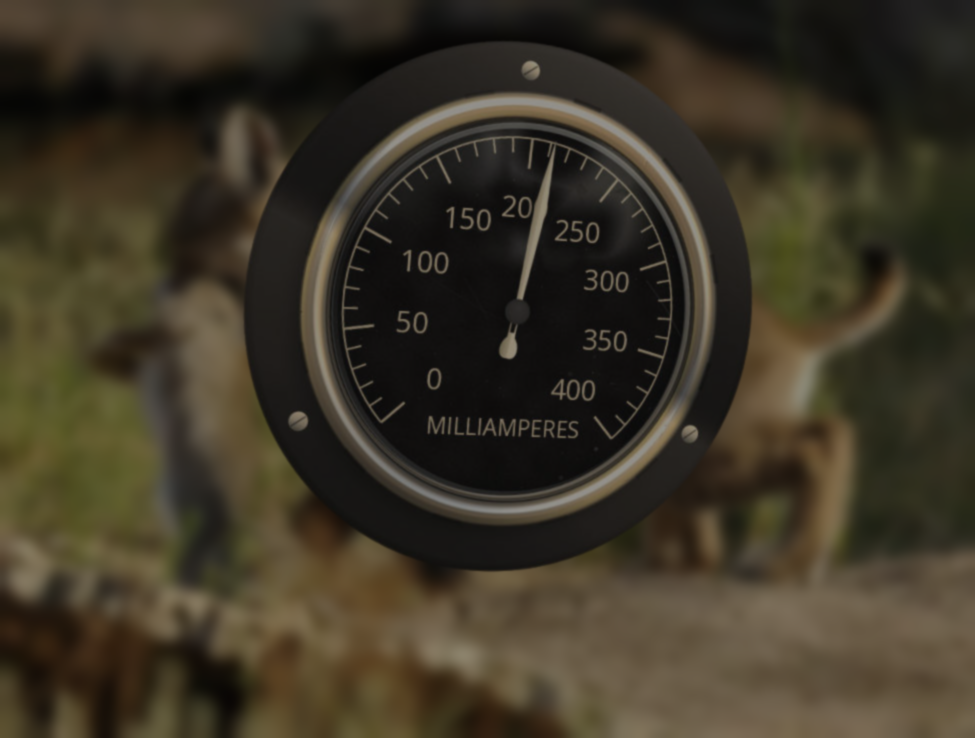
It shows 210 mA
